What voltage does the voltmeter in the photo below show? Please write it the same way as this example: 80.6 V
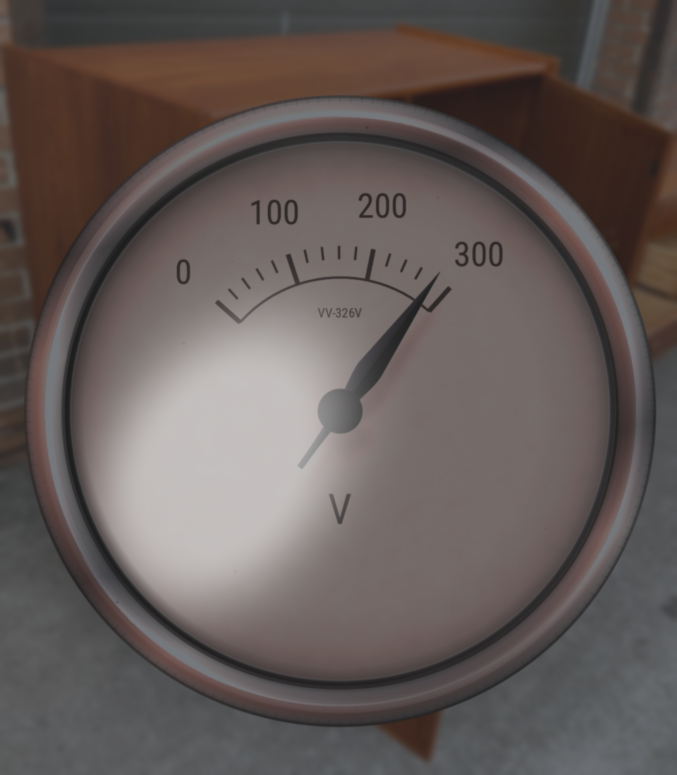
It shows 280 V
